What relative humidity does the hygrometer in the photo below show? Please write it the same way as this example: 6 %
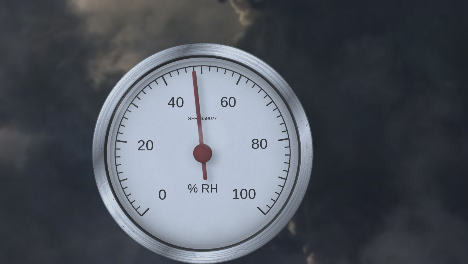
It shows 48 %
